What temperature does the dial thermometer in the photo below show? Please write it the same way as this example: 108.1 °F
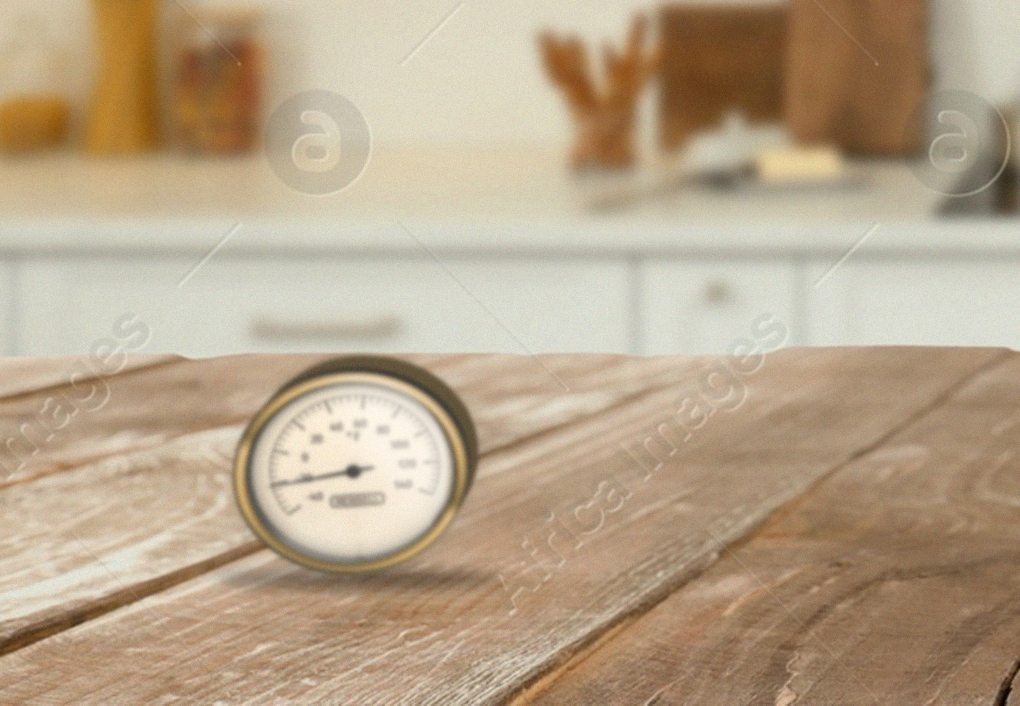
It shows -20 °F
